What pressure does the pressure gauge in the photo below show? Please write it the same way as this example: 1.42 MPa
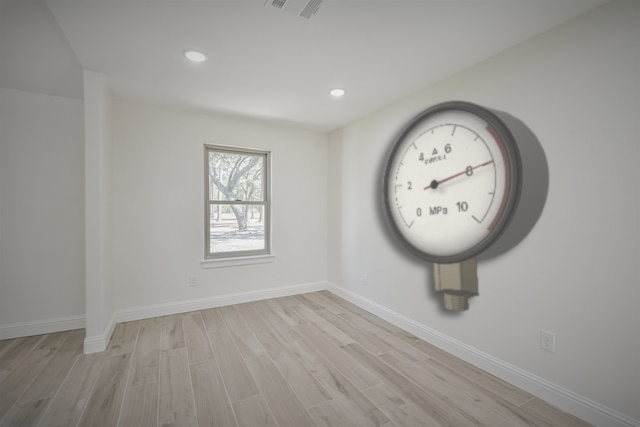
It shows 8 MPa
